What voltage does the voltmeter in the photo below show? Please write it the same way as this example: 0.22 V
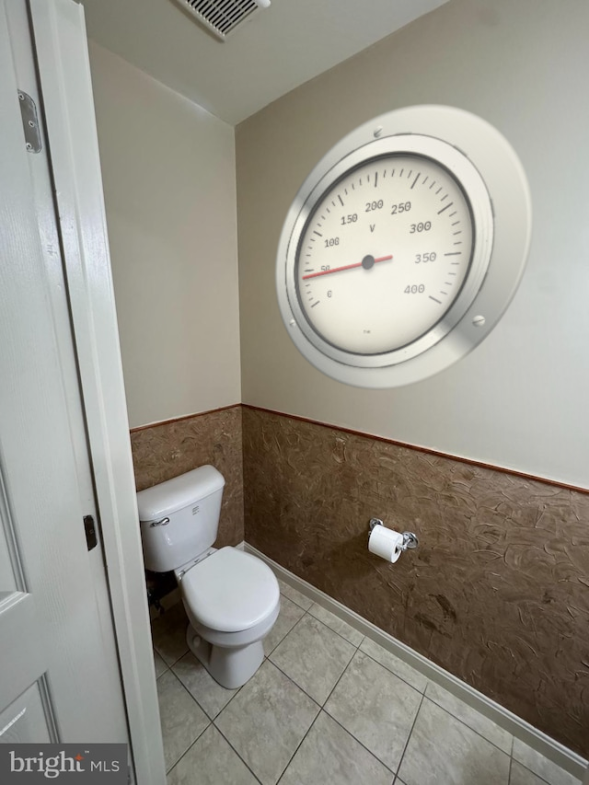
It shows 40 V
